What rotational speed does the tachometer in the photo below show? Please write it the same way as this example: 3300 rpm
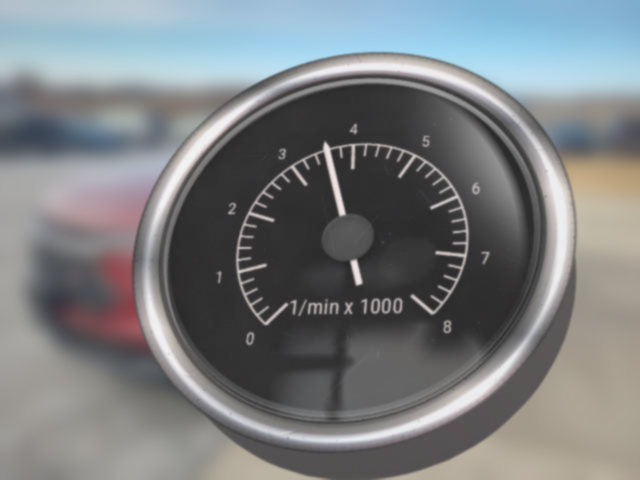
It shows 3600 rpm
